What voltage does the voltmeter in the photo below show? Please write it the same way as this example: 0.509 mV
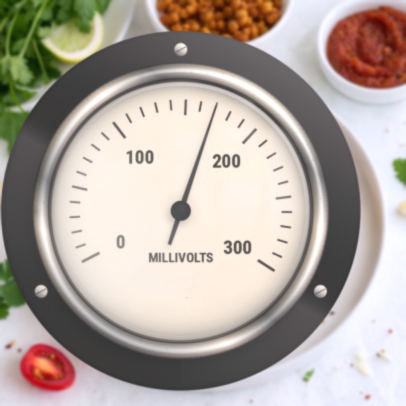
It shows 170 mV
